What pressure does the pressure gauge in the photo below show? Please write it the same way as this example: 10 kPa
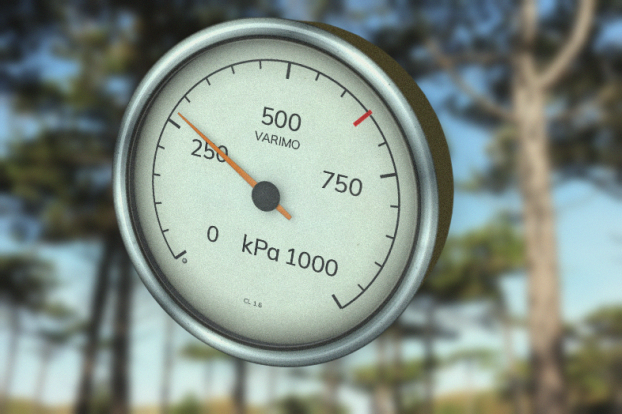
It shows 275 kPa
